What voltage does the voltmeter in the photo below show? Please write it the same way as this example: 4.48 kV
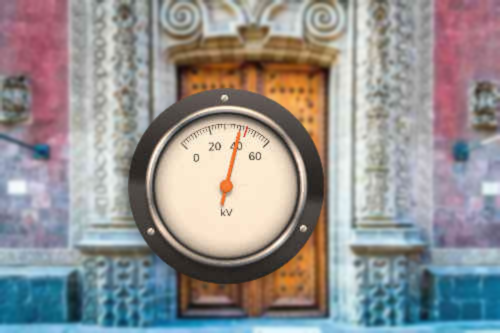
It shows 40 kV
